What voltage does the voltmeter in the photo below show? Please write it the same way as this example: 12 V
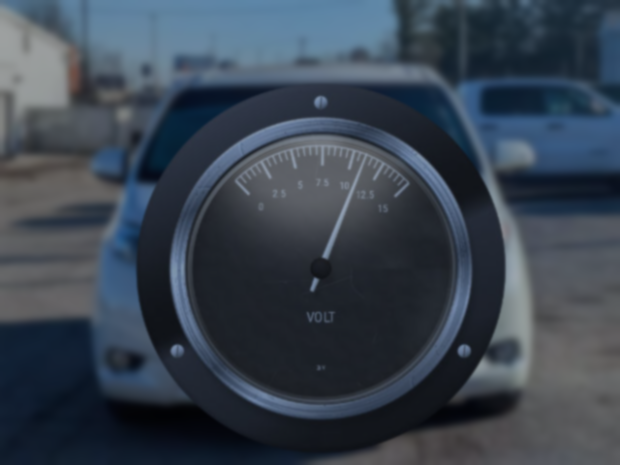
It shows 11 V
